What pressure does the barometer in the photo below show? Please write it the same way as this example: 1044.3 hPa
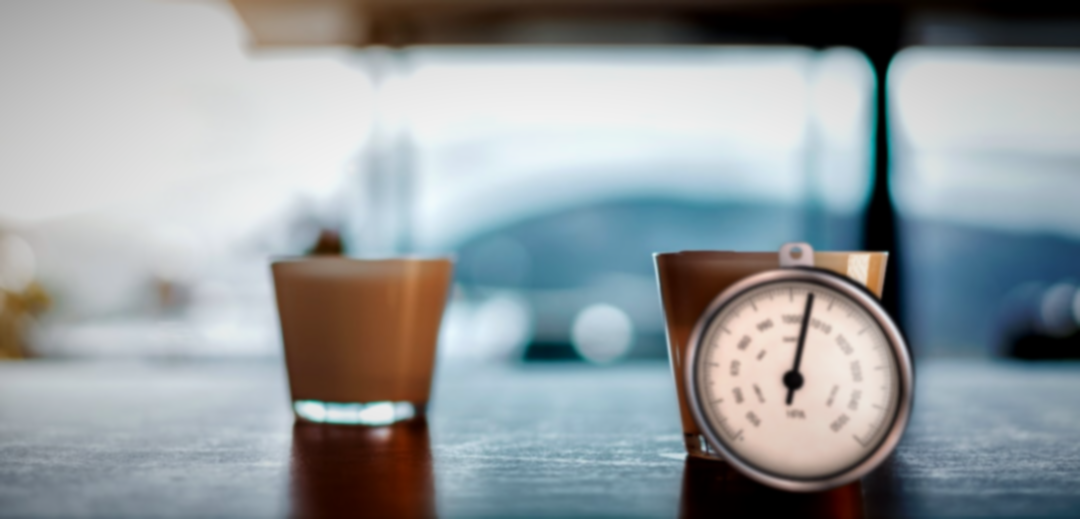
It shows 1005 hPa
